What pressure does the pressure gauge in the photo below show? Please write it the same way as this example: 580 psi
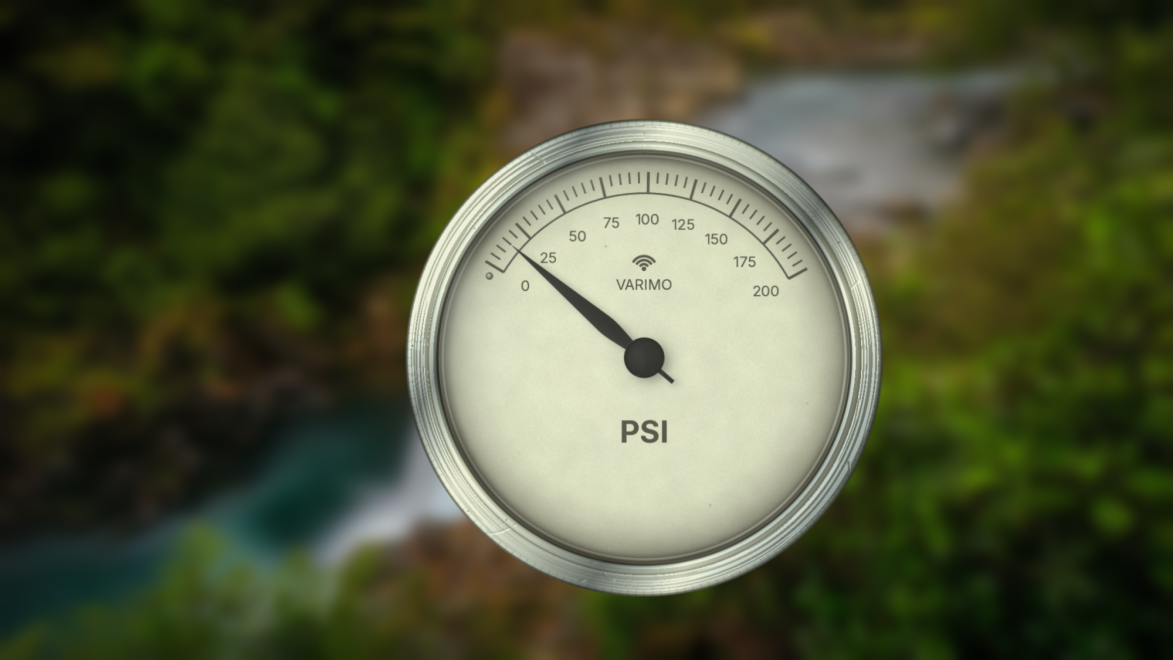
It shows 15 psi
